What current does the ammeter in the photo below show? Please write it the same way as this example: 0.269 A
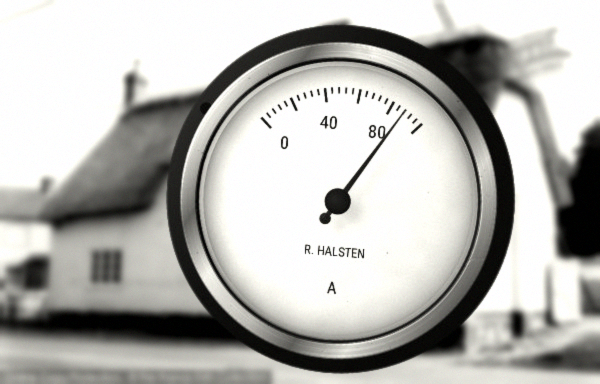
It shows 88 A
